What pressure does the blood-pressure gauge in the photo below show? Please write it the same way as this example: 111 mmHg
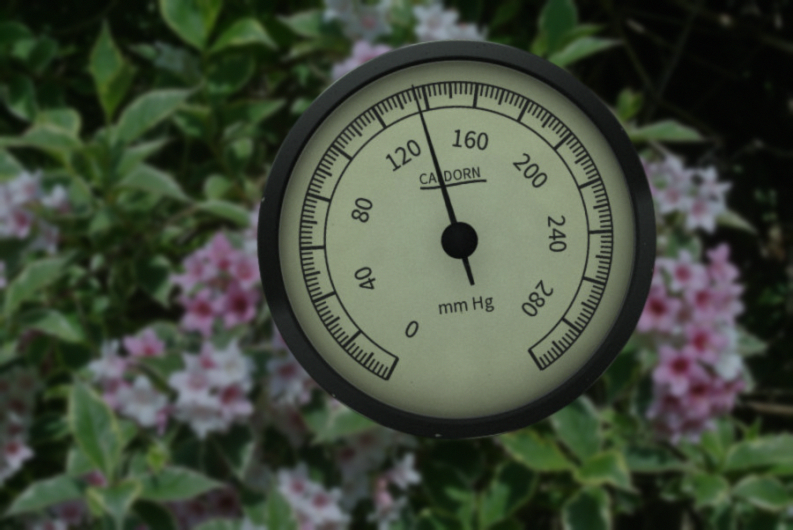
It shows 136 mmHg
